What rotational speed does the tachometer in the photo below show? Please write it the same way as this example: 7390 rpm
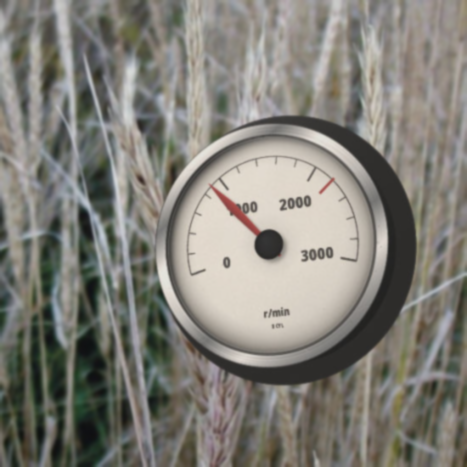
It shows 900 rpm
